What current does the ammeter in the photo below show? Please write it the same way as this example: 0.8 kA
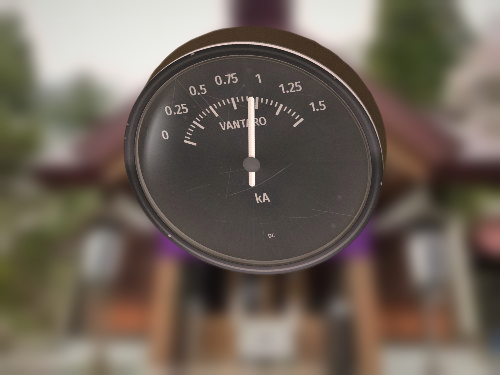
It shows 0.95 kA
